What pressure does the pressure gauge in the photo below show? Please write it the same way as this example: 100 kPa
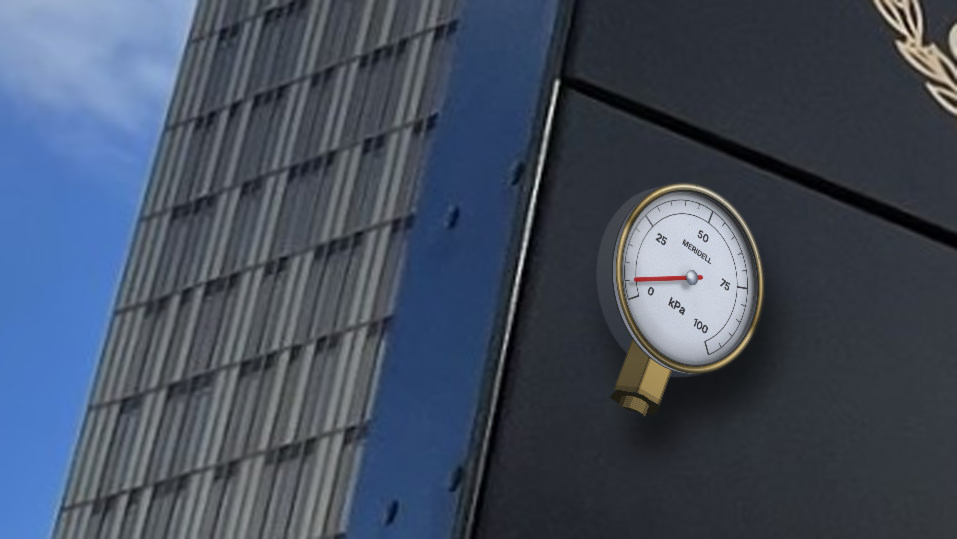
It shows 5 kPa
